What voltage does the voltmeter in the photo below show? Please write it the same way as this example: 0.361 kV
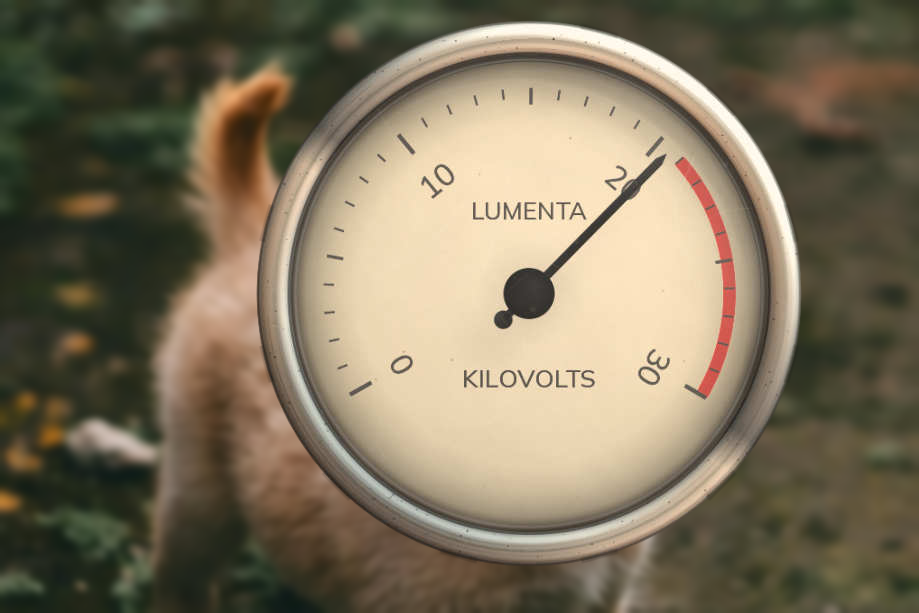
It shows 20.5 kV
